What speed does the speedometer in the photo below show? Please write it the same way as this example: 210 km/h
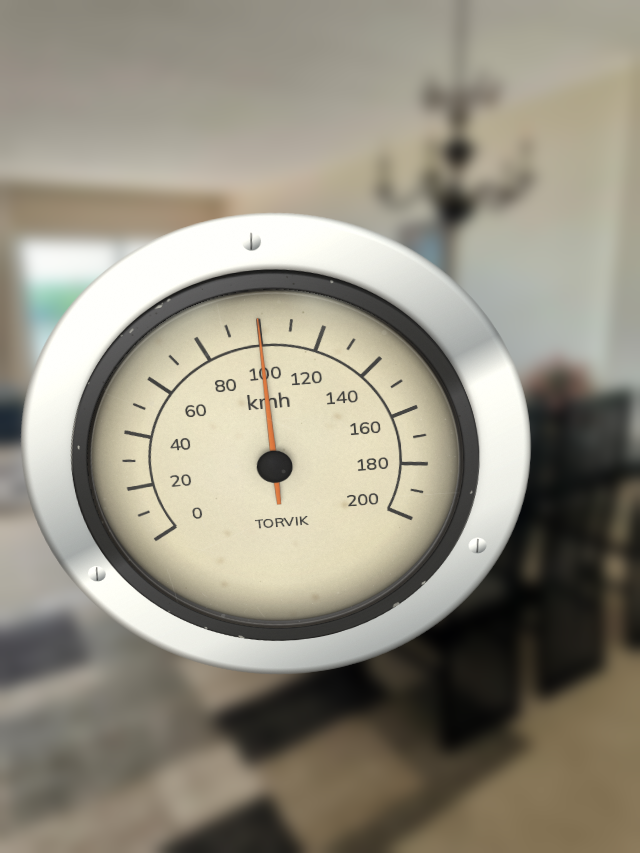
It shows 100 km/h
